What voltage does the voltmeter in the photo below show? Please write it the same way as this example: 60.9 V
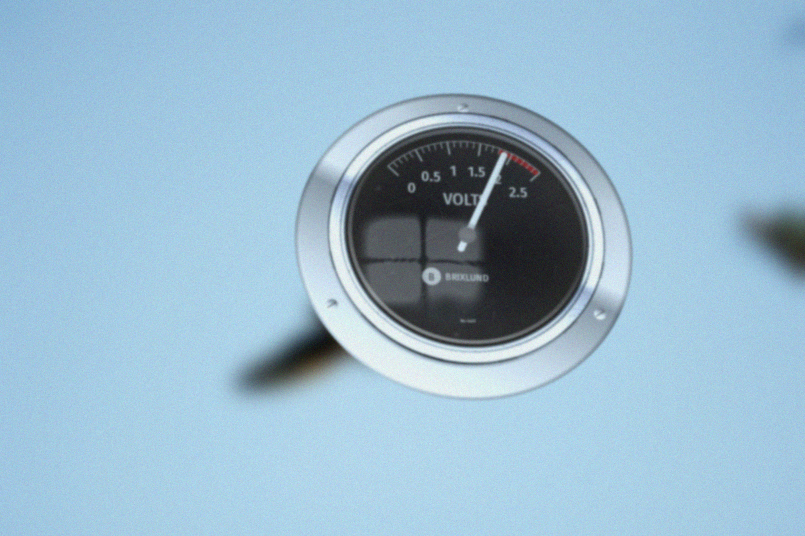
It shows 1.9 V
